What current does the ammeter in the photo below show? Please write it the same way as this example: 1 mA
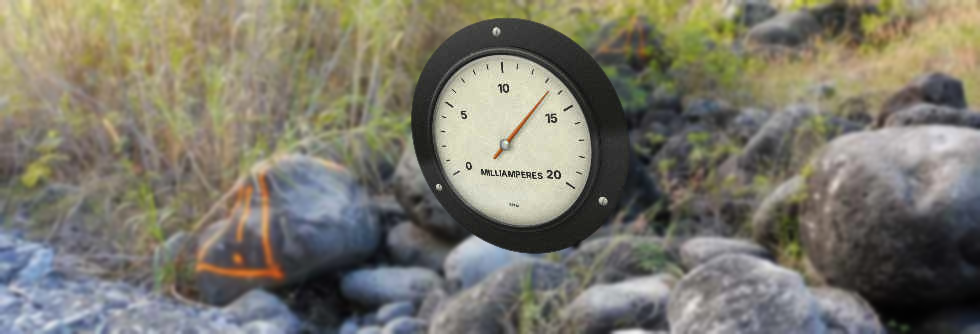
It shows 13.5 mA
